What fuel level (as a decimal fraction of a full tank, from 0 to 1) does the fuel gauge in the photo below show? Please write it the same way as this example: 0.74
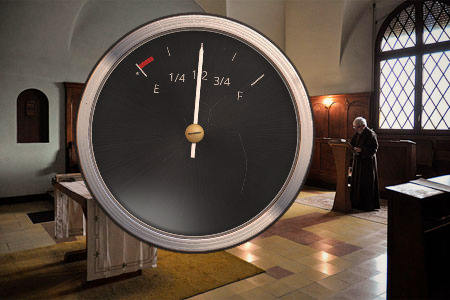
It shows 0.5
